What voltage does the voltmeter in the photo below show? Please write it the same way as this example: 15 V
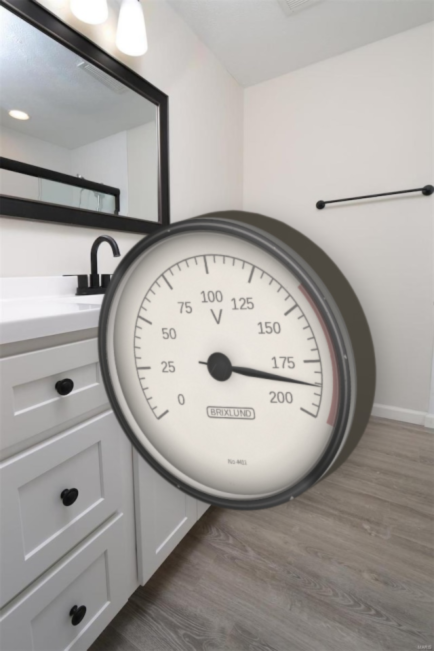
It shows 185 V
